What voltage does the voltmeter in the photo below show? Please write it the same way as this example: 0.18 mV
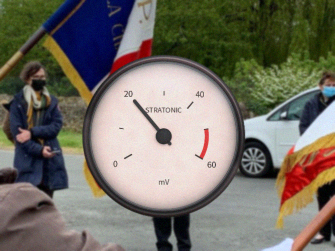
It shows 20 mV
